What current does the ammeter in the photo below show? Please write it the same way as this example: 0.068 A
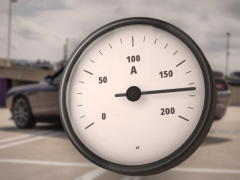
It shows 175 A
